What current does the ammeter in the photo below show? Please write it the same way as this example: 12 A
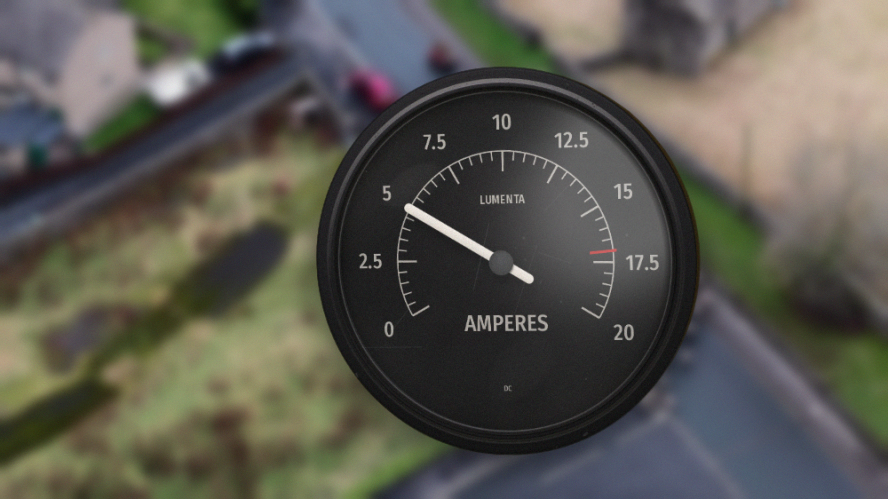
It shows 5 A
